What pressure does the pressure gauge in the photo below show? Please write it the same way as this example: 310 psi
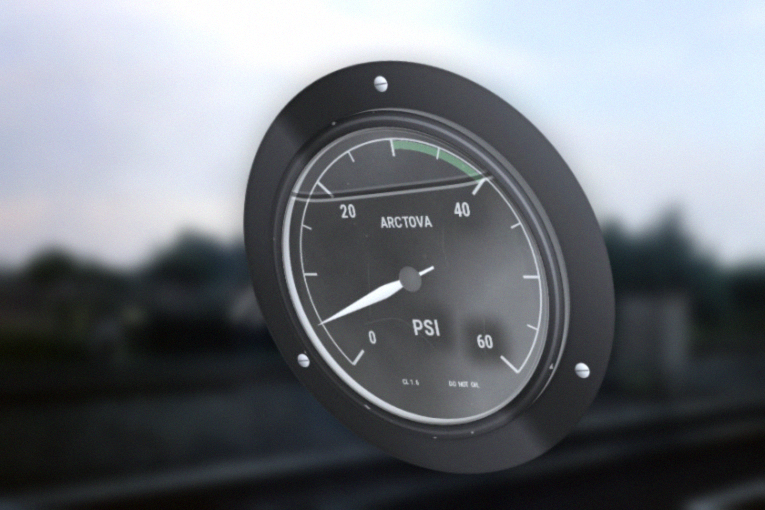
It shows 5 psi
